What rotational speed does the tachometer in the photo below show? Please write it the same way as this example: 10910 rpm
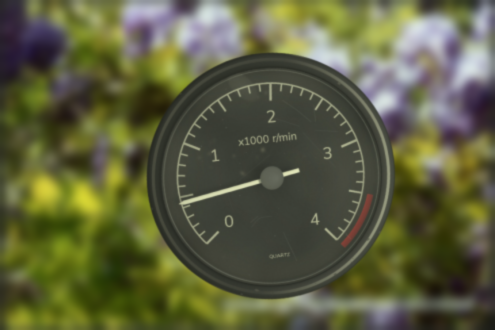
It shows 450 rpm
